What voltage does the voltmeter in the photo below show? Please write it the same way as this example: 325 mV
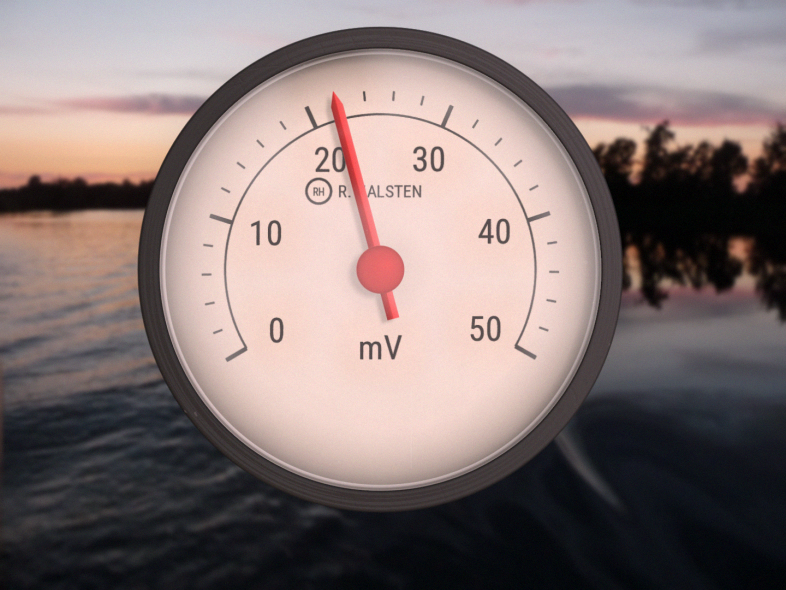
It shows 22 mV
